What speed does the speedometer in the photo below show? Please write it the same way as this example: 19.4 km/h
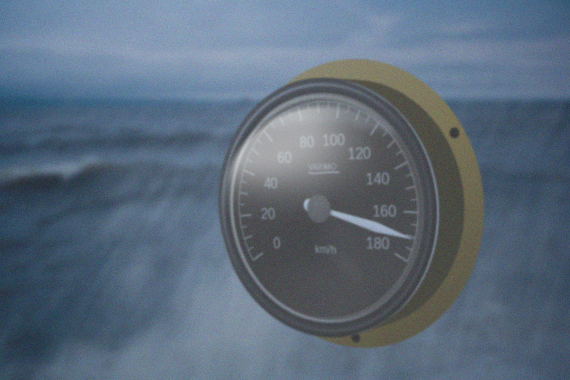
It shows 170 km/h
